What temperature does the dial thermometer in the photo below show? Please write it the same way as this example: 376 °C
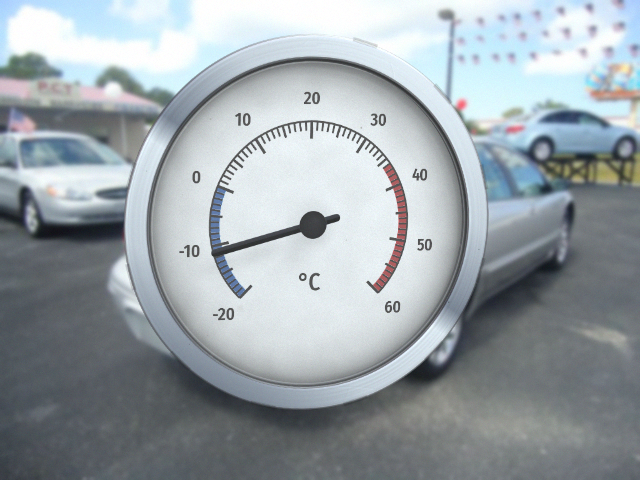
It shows -11 °C
